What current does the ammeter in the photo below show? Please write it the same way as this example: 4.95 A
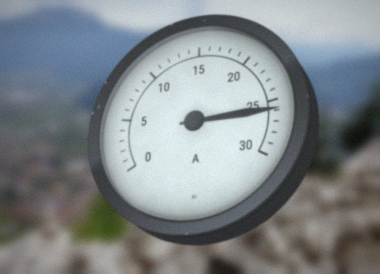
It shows 26 A
